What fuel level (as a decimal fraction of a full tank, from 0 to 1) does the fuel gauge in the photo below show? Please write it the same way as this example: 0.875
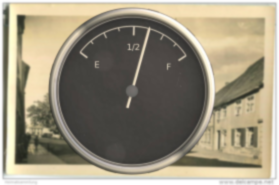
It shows 0.625
